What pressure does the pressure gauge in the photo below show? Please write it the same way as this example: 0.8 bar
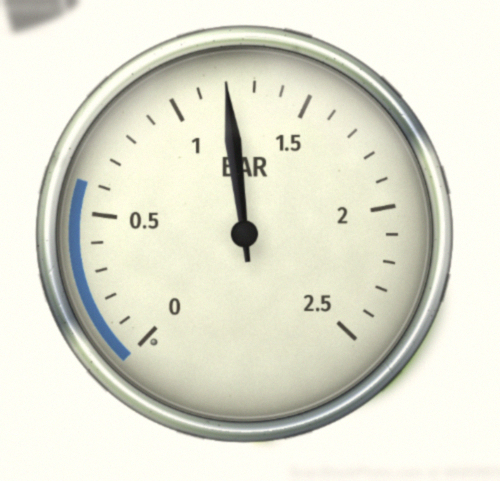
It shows 1.2 bar
